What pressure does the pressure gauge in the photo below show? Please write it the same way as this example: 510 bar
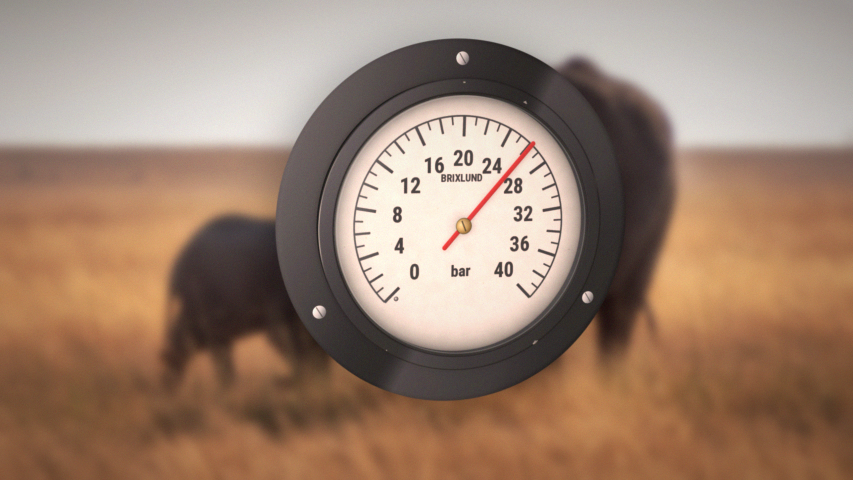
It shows 26 bar
